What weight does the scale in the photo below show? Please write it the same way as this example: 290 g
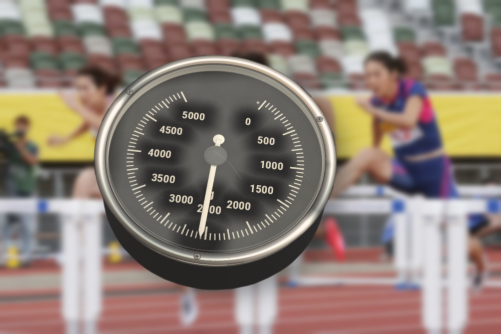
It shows 2550 g
